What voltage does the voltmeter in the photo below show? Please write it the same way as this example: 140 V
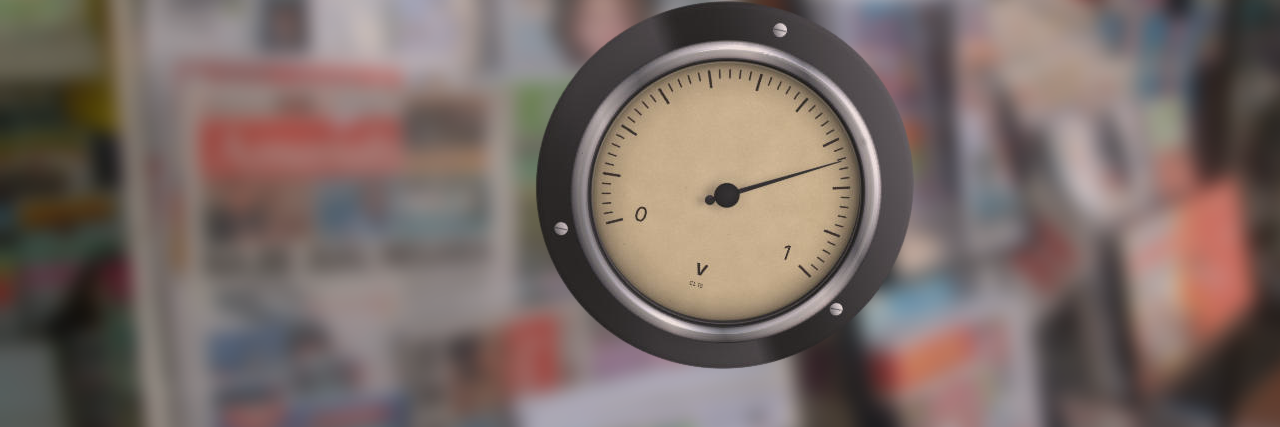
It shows 0.74 V
